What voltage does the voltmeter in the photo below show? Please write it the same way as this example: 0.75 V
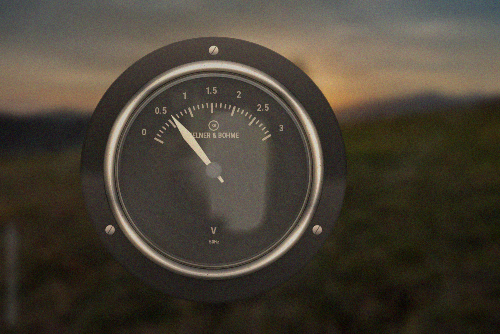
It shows 0.6 V
